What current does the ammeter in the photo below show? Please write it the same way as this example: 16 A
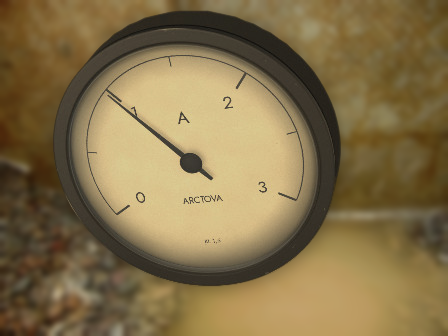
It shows 1 A
